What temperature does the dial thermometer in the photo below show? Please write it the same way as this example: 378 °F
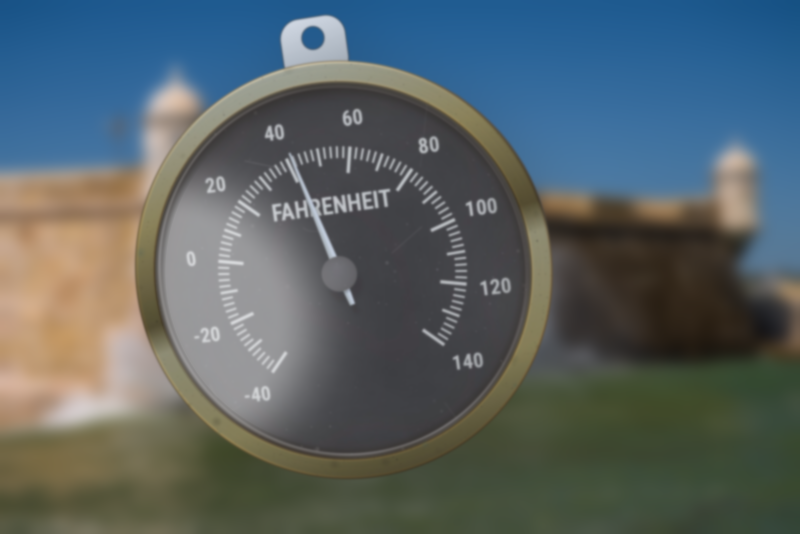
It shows 42 °F
